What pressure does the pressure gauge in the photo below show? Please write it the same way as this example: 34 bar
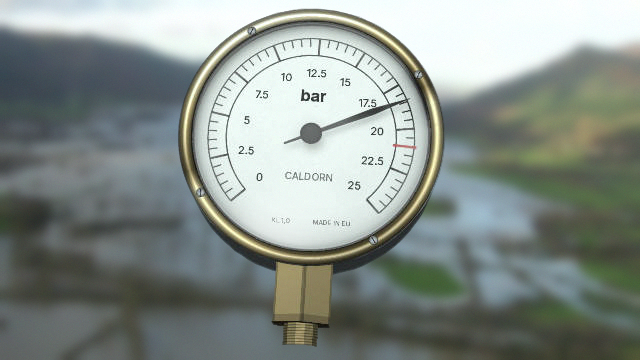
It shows 18.5 bar
